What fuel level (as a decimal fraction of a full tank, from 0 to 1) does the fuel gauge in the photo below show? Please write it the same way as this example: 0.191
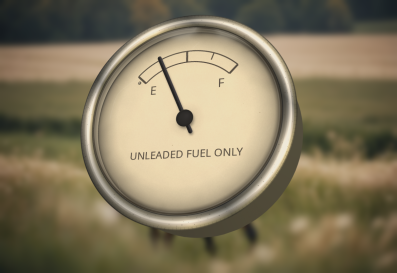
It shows 0.25
